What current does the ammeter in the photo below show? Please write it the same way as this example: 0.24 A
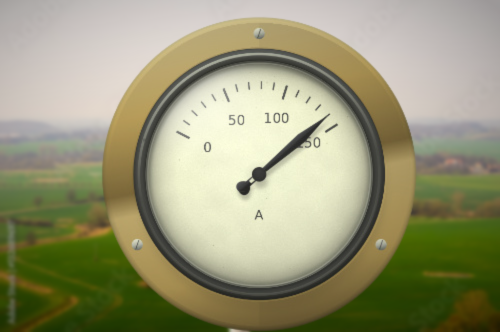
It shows 140 A
